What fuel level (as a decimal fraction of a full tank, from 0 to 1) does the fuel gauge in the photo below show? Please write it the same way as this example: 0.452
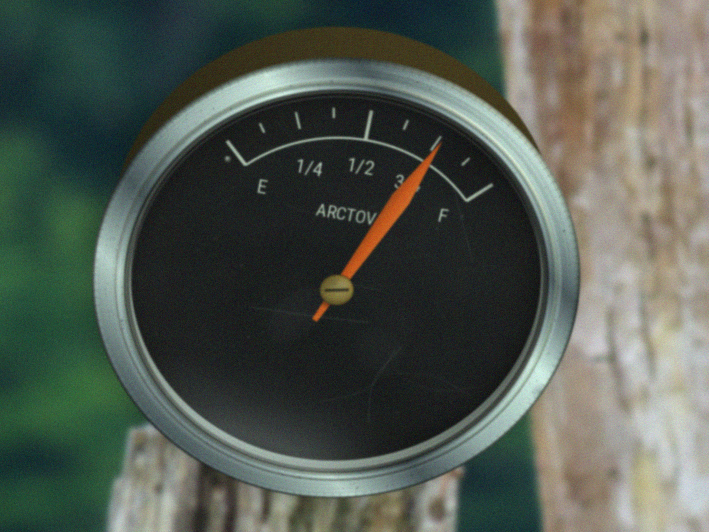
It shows 0.75
